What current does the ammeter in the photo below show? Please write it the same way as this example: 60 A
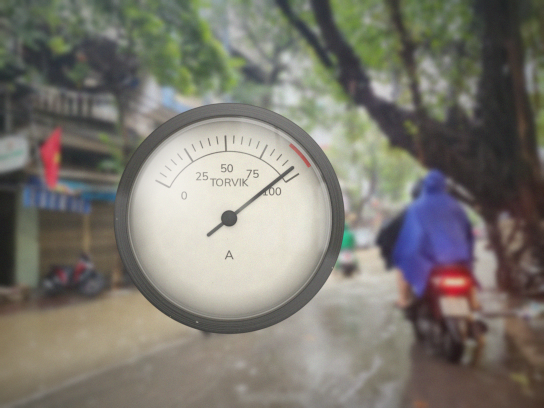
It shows 95 A
